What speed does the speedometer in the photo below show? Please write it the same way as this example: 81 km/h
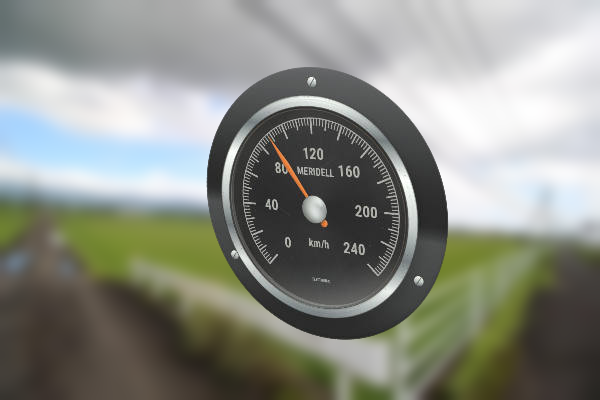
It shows 90 km/h
